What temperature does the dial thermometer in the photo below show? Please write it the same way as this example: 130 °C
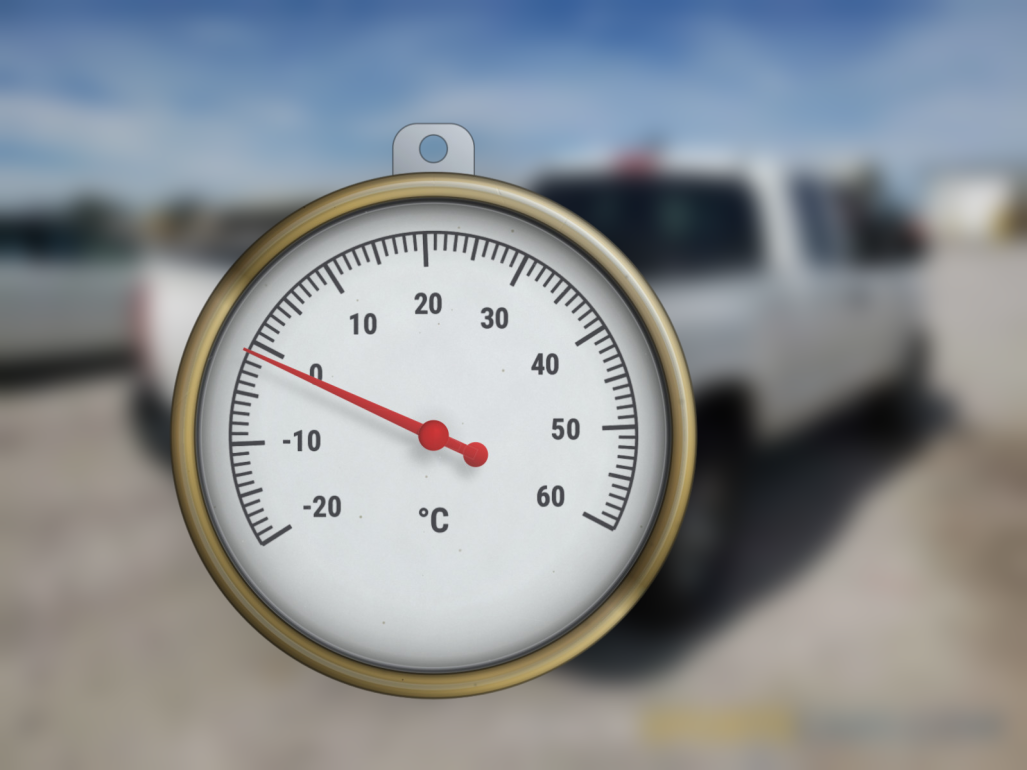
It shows -1 °C
